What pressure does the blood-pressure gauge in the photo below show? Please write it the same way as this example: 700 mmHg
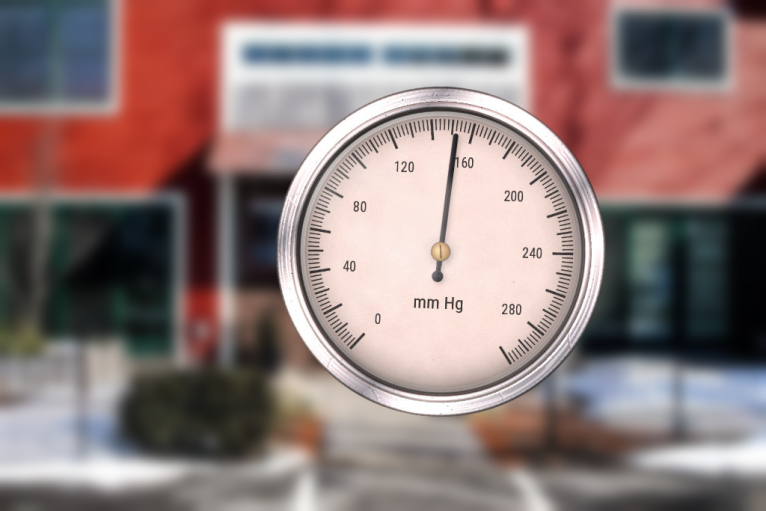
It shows 152 mmHg
